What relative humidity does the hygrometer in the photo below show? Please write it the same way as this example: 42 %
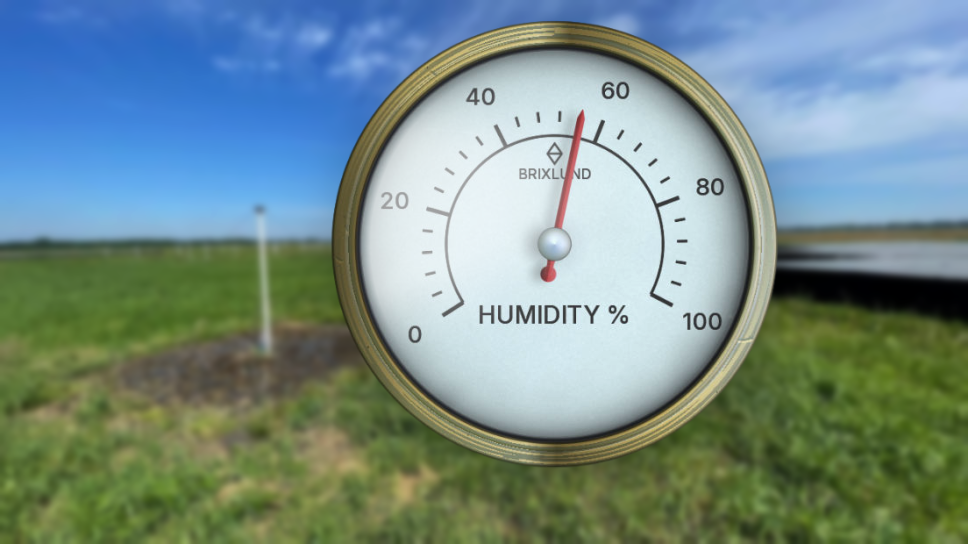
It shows 56 %
